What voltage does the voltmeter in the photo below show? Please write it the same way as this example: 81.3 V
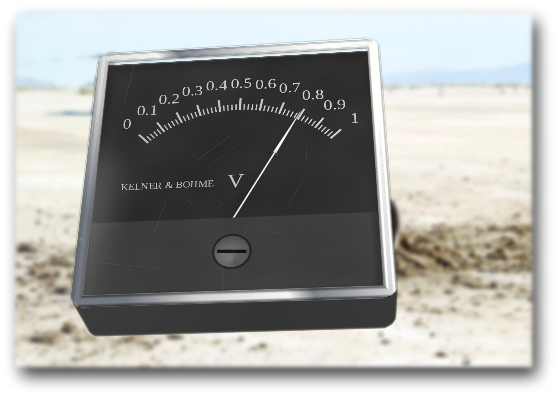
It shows 0.8 V
